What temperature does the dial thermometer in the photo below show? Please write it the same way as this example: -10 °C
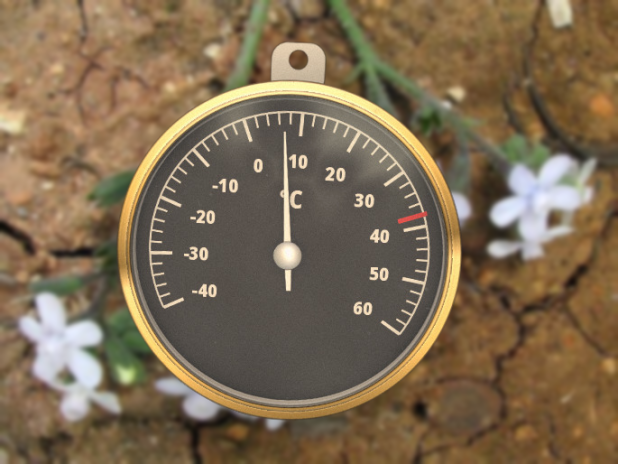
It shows 7 °C
